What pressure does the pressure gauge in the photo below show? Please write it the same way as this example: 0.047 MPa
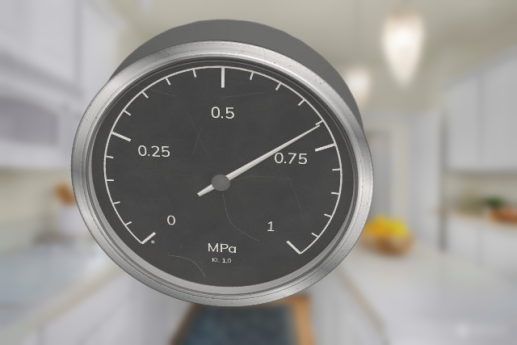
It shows 0.7 MPa
